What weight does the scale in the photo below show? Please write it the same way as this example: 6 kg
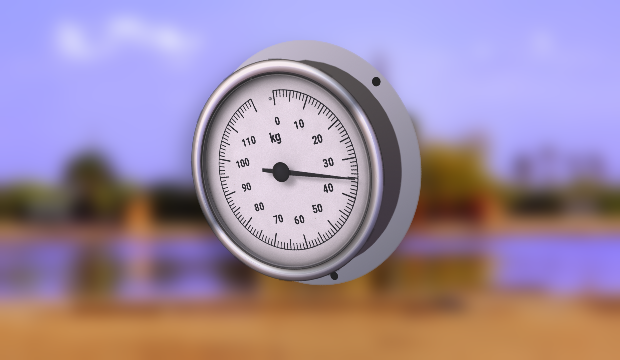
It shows 35 kg
